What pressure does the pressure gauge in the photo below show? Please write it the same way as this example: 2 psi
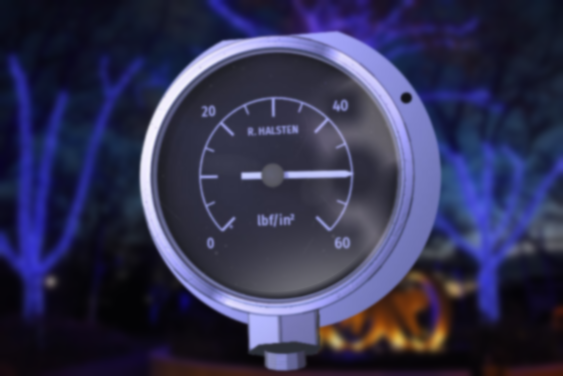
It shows 50 psi
